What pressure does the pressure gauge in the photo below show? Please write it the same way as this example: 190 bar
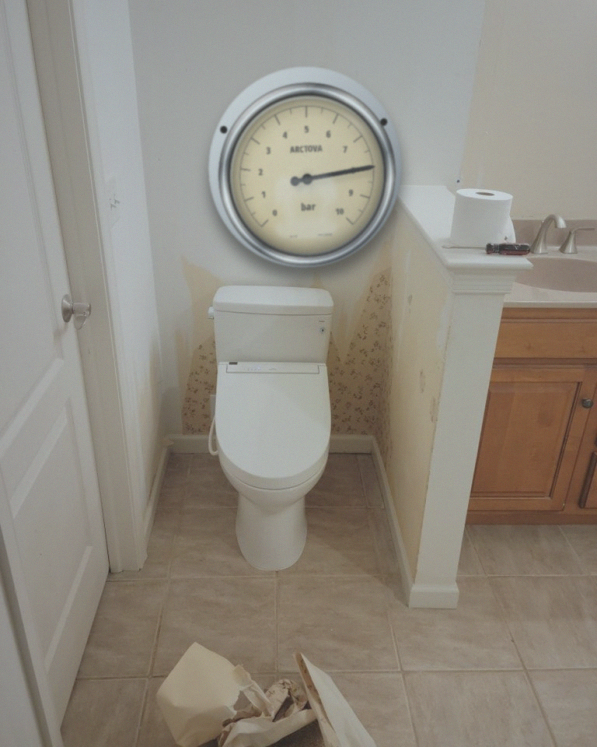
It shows 8 bar
